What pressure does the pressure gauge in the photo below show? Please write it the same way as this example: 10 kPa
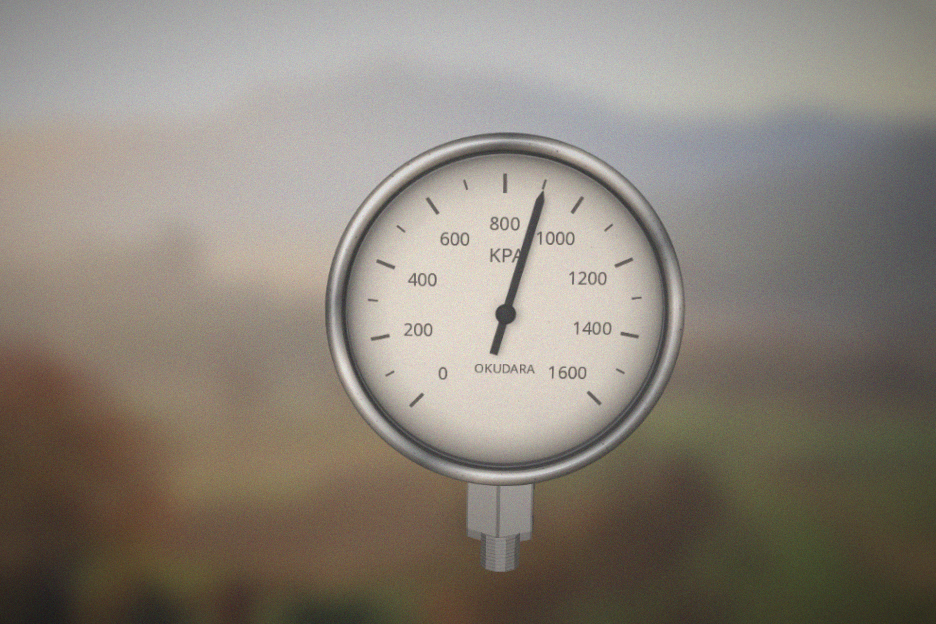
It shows 900 kPa
